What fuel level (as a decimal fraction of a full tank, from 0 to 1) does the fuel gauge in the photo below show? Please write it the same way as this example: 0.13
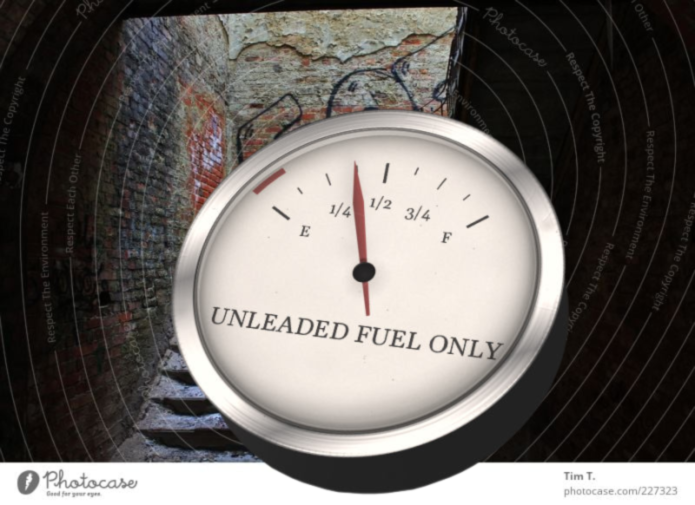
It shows 0.375
